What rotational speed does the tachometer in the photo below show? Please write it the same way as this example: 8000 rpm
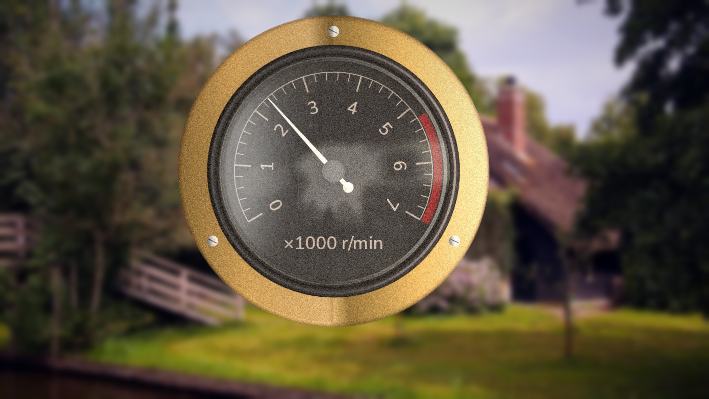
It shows 2300 rpm
